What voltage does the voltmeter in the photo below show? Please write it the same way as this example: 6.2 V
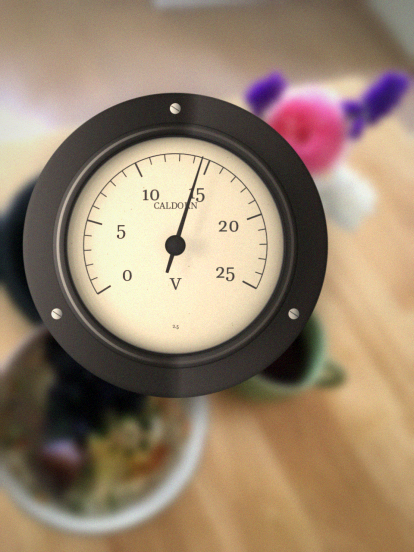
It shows 14.5 V
